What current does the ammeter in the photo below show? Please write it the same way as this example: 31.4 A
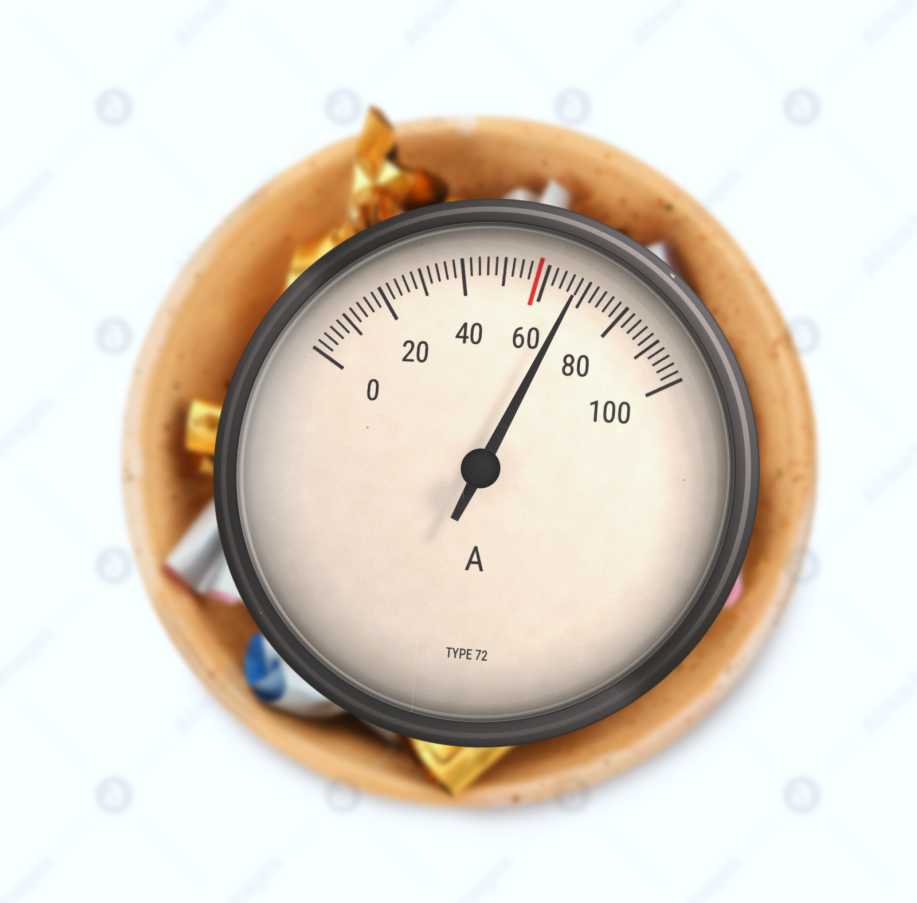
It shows 68 A
